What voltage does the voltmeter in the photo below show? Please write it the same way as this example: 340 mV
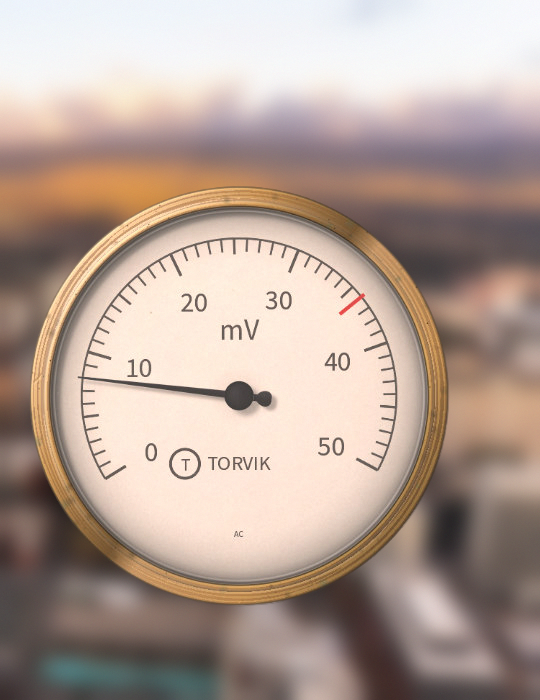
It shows 8 mV
